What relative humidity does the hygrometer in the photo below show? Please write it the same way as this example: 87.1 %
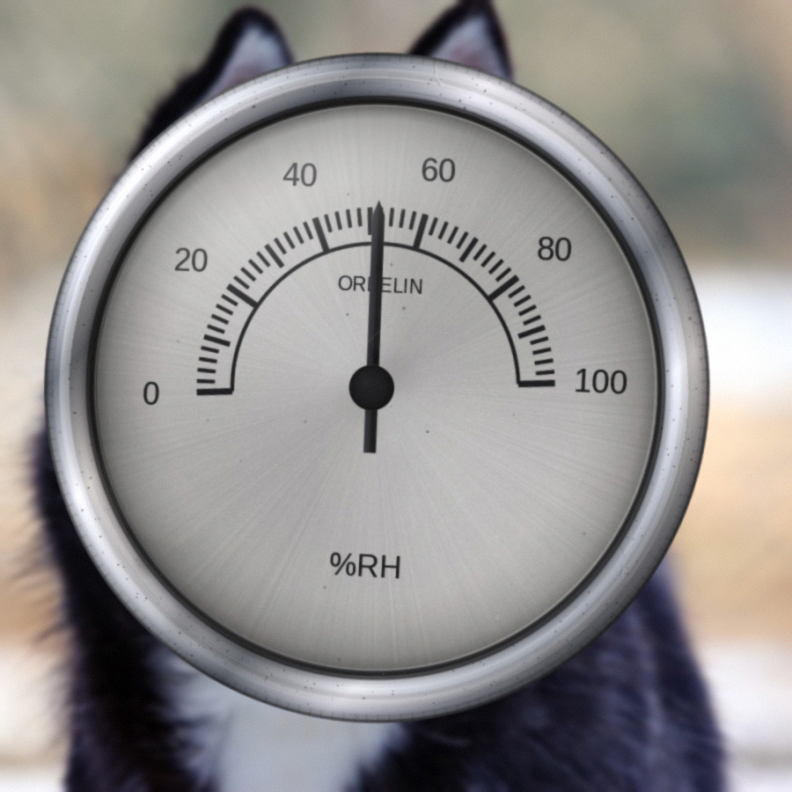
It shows 52 %
